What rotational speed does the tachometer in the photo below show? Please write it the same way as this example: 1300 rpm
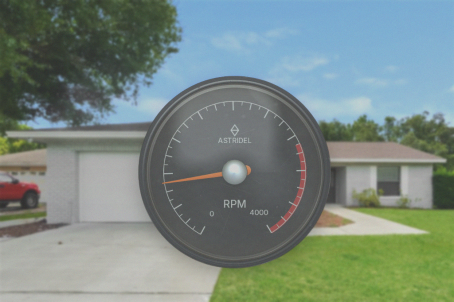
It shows 700 rpm
